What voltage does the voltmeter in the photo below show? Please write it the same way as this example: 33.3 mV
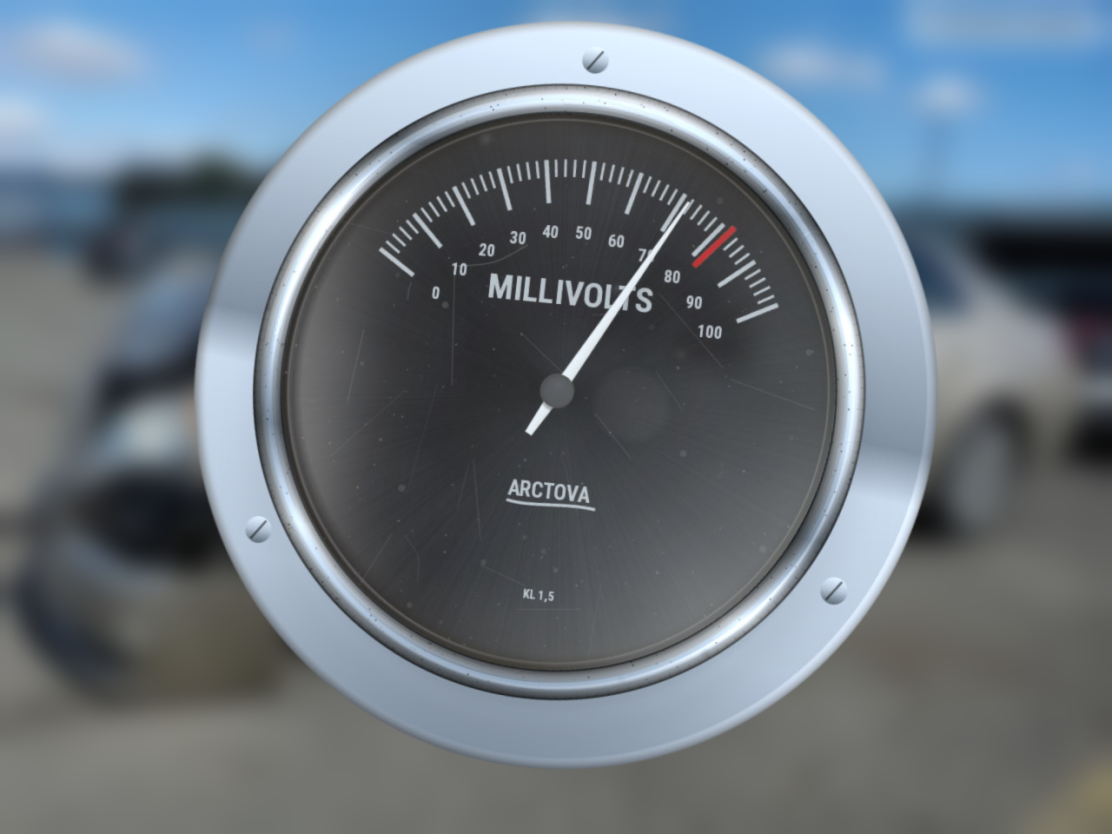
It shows 72 mV
